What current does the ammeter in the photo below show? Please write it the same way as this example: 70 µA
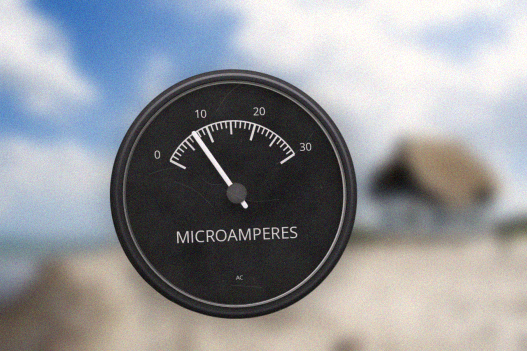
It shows 7 µA
